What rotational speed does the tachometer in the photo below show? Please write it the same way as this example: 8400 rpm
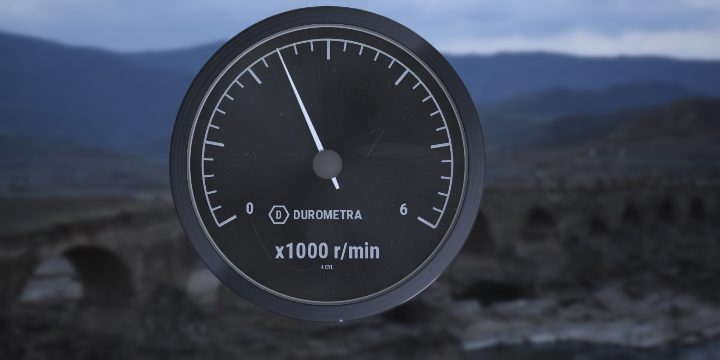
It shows 2400 rpm
